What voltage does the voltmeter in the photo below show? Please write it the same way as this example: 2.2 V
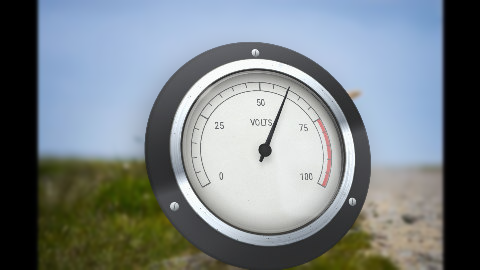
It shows 60 V
